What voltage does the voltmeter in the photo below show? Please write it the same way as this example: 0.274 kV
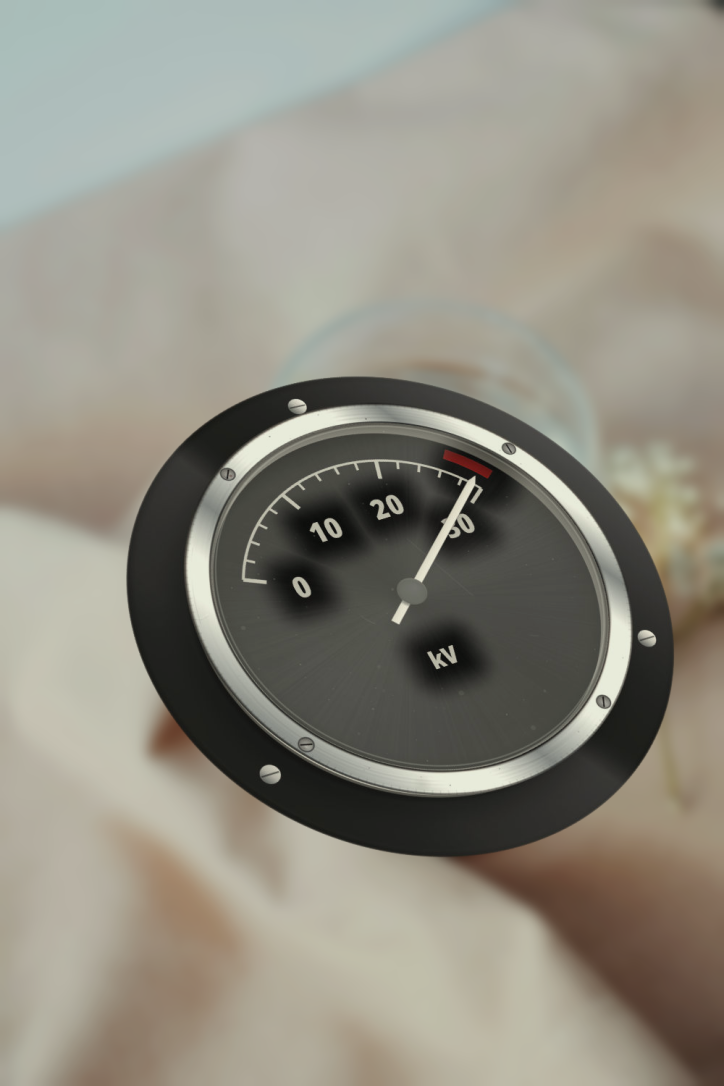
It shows 29 kV
